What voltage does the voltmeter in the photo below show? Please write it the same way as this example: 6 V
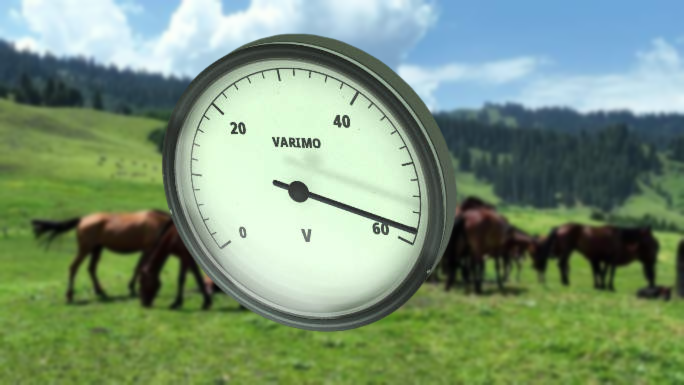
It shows 58 V
